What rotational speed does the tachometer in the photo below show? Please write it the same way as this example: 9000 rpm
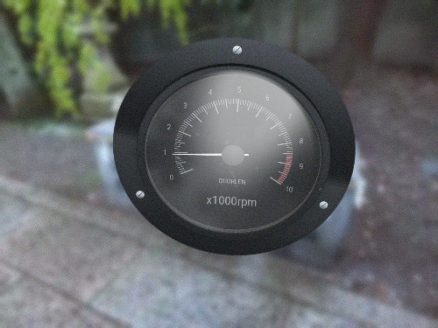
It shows 1000 rpm
